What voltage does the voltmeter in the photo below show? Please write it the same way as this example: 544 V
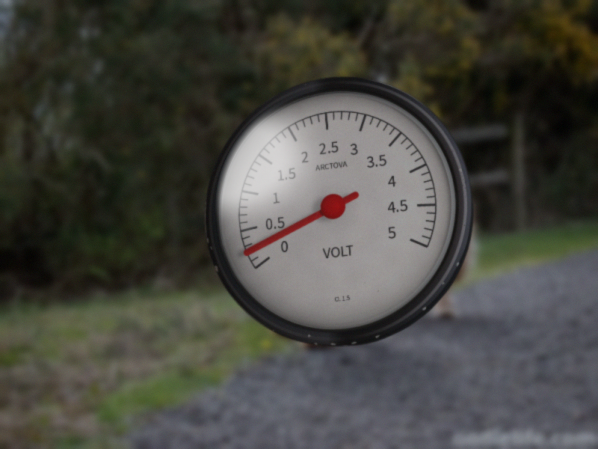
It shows 0.2 V
